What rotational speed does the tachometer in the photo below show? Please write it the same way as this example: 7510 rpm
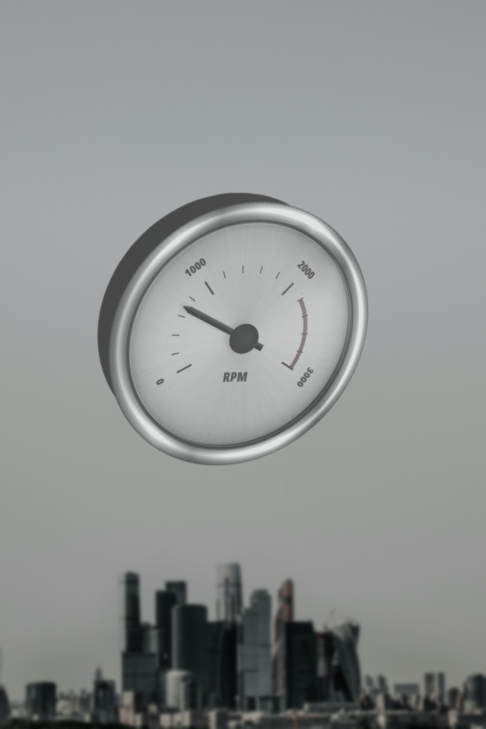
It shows 700 rpm
